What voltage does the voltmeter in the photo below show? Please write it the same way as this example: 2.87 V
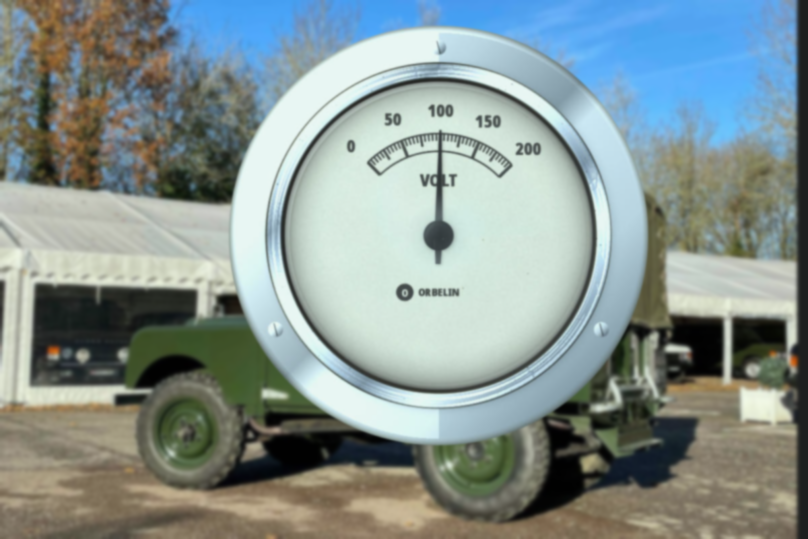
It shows 100 V
